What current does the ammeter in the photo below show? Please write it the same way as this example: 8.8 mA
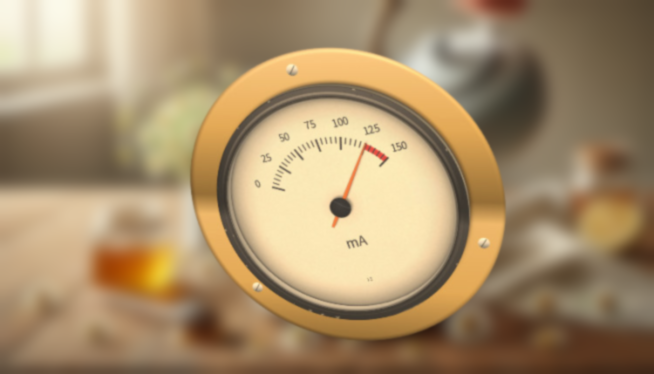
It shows 125 mA
